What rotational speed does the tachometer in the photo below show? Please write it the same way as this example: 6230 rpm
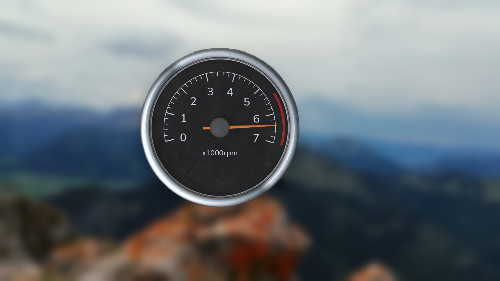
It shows 6400 rpm
